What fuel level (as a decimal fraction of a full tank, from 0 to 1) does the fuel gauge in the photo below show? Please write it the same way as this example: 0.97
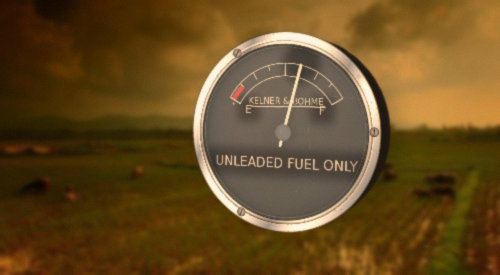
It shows 0.625
